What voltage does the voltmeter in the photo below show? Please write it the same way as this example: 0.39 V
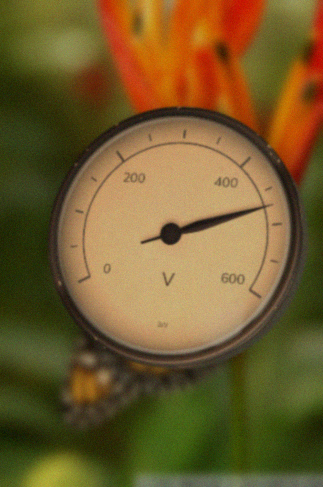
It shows 475 V
